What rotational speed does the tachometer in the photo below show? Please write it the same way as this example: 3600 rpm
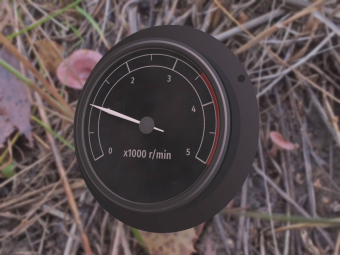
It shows 1000 rpm
